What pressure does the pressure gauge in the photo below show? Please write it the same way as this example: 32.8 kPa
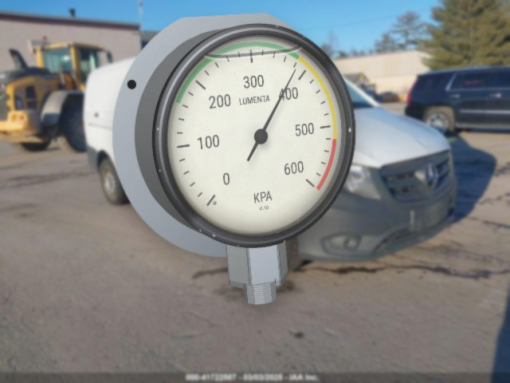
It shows 380 kPa
